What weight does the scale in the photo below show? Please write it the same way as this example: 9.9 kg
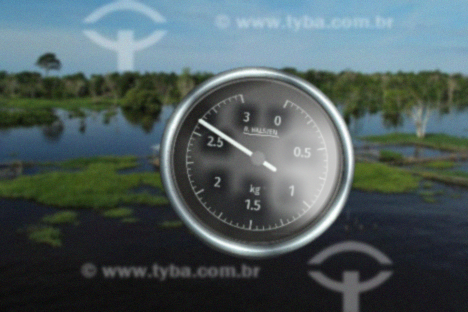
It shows 2.6 kg
